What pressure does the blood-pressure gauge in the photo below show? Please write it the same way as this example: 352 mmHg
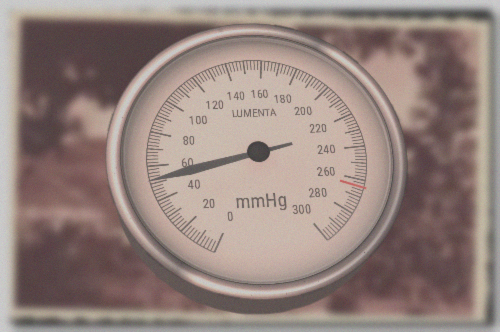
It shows 50 mmHg
